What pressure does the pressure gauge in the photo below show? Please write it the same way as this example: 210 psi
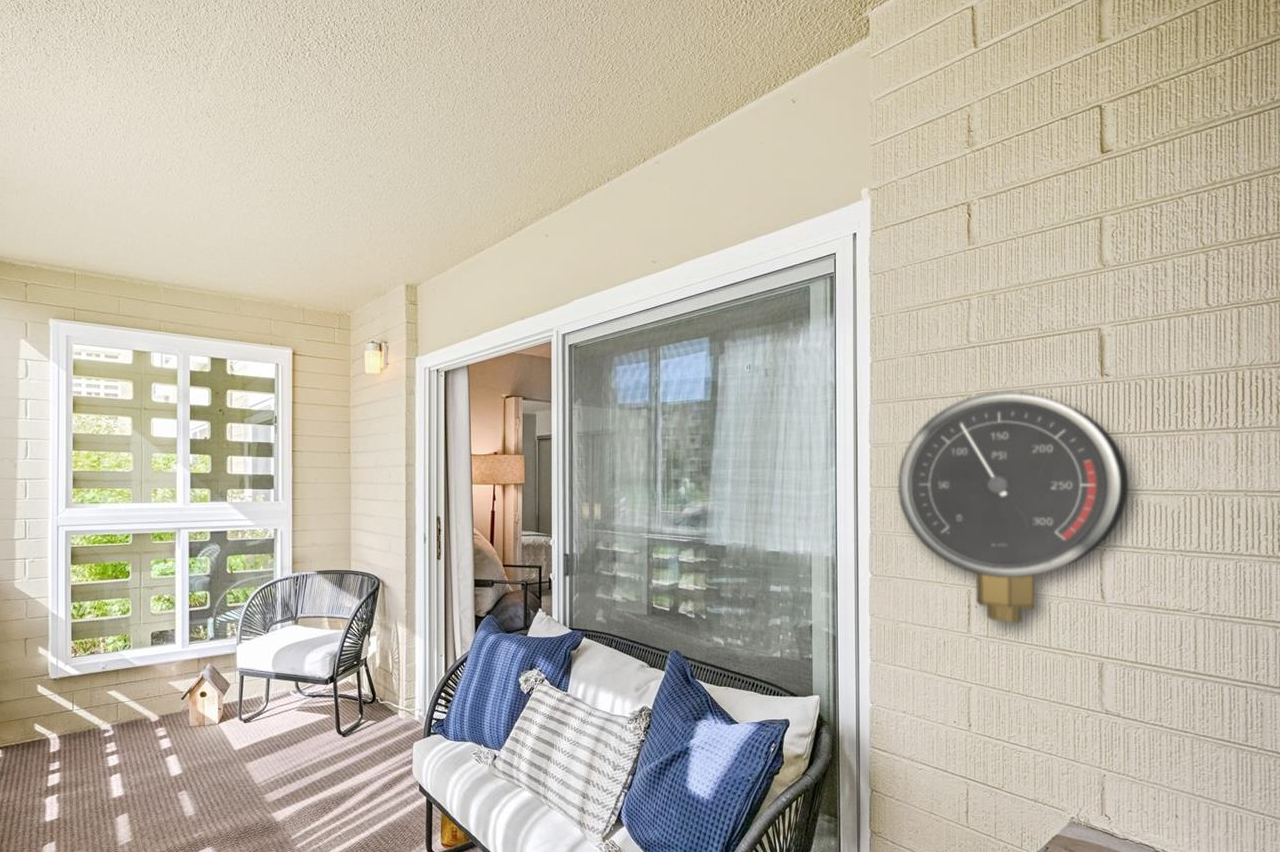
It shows 120 psi
